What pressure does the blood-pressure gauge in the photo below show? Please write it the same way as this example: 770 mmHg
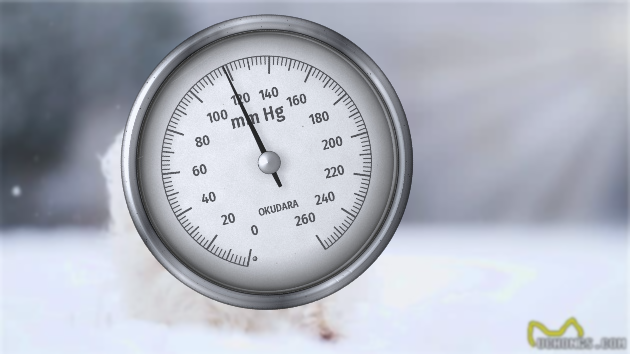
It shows 118 mmHg
